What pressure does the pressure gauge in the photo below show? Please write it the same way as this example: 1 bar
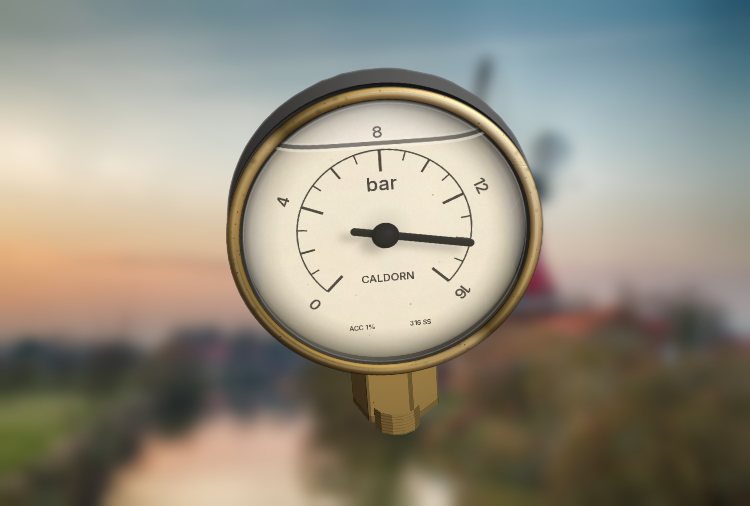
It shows 14 bar
